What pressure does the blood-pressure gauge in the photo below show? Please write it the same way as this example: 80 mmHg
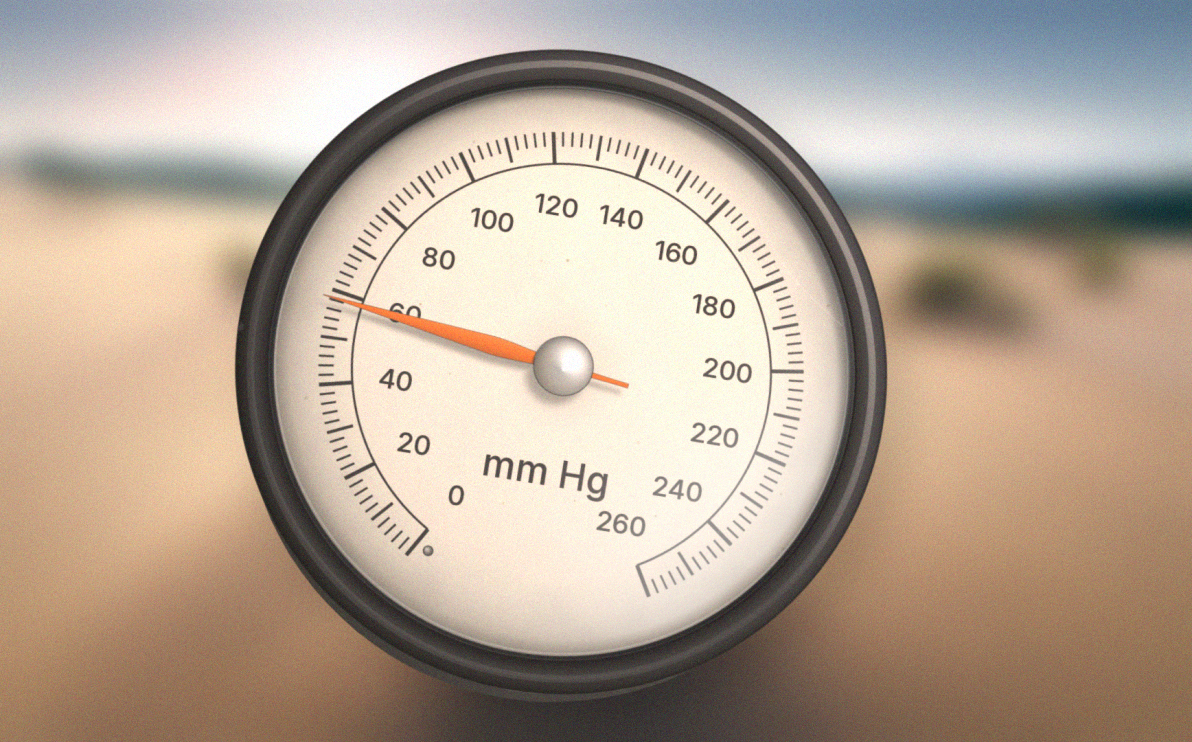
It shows 58 mmHg
